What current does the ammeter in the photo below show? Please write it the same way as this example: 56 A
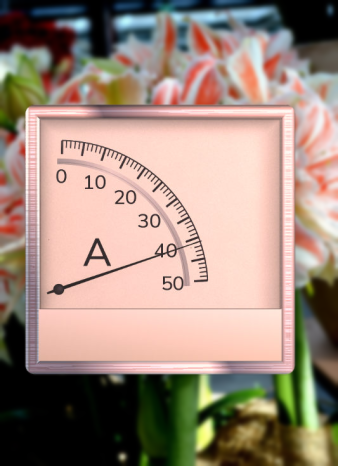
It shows 41 A
